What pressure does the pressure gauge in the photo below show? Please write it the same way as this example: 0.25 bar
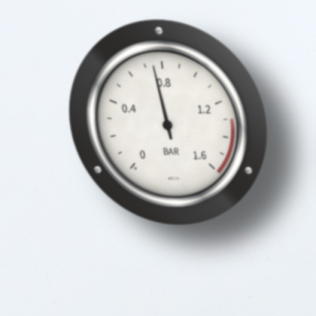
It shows 0.75 bar
